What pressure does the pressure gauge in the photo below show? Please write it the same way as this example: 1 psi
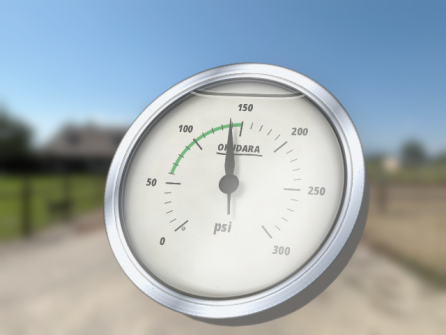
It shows 140 psi
